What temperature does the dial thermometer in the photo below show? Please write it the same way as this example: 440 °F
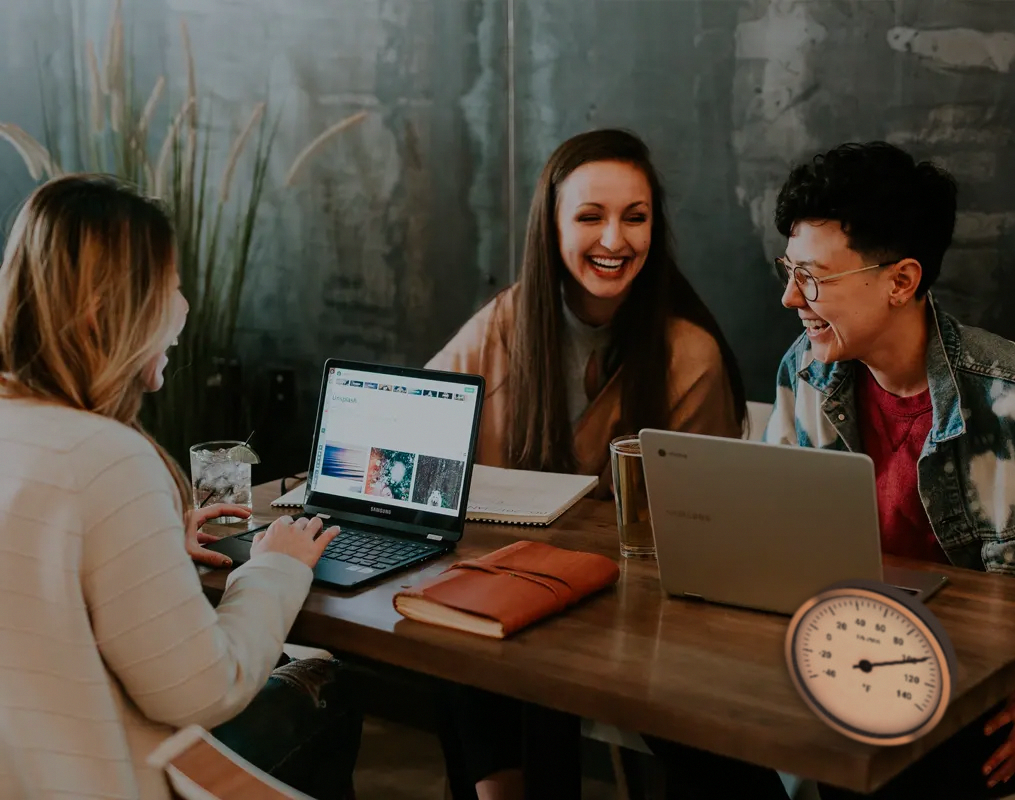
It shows 100 °F
